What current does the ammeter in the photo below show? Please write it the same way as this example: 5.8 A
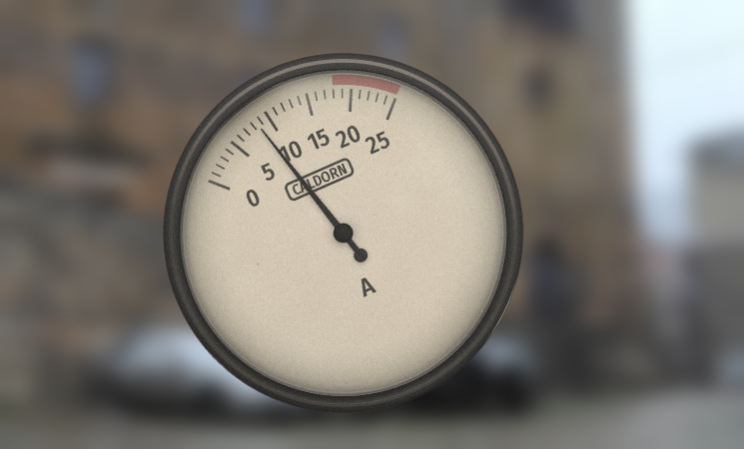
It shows 8.5 A
